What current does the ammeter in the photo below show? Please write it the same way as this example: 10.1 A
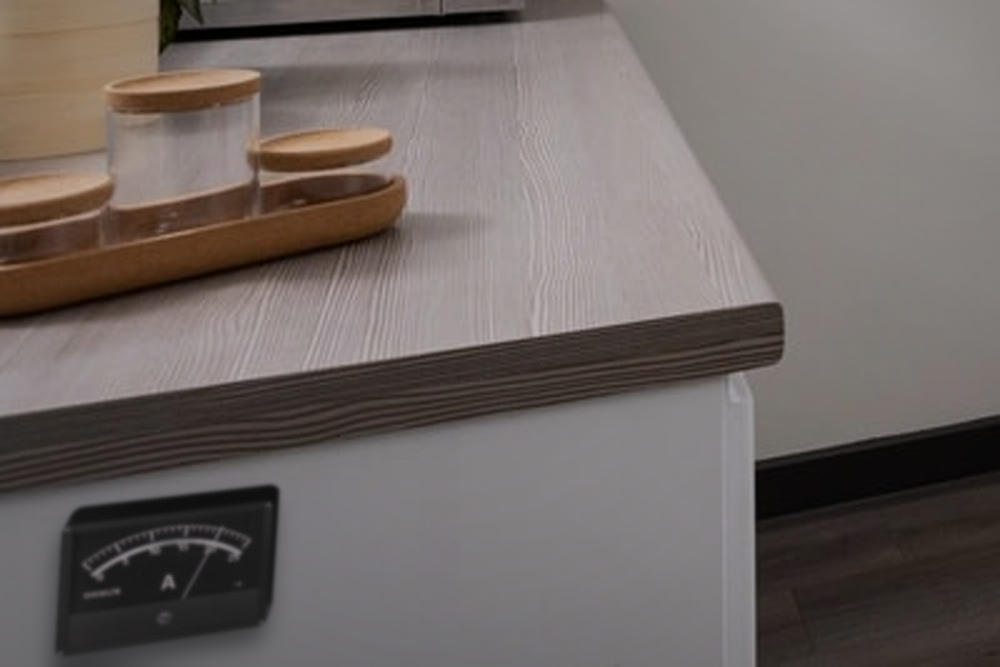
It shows 20 A
